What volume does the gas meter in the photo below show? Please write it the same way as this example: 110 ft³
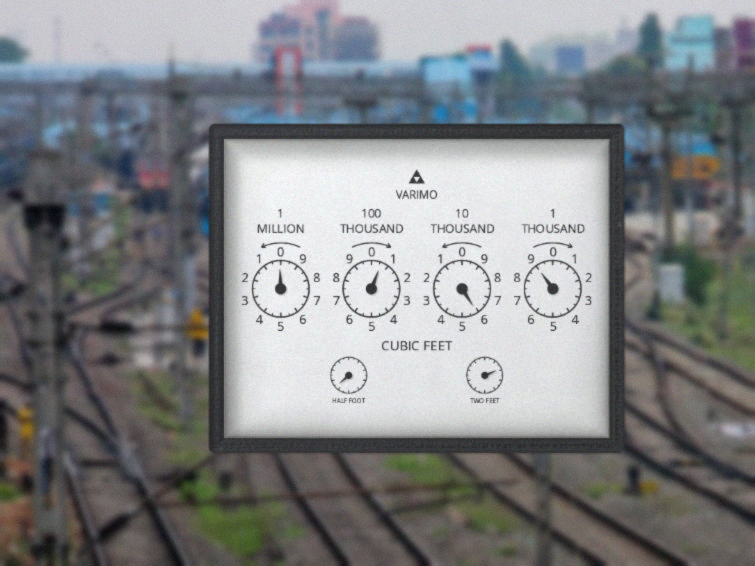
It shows 5900 ft³
